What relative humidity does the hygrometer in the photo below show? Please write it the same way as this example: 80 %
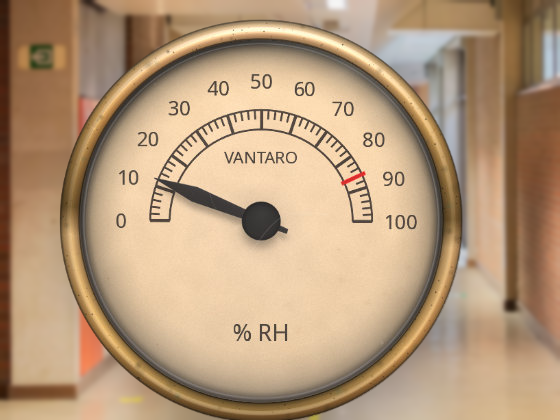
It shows 12 %
